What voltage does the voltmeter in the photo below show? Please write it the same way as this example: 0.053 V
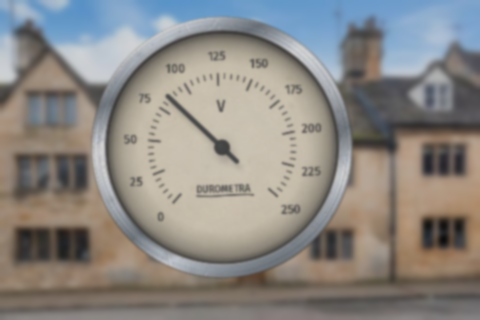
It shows 85 V
